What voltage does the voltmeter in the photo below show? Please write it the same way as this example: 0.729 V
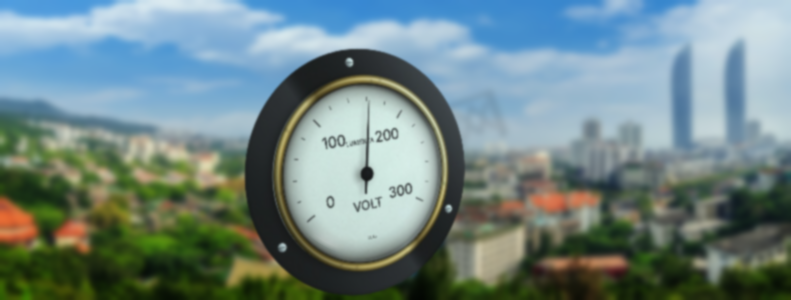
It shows 160 V
